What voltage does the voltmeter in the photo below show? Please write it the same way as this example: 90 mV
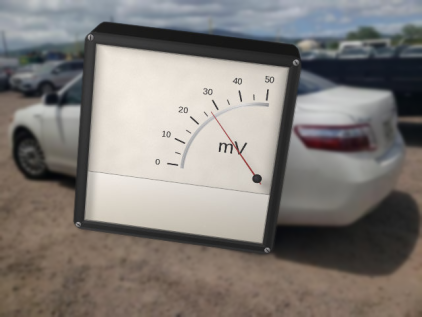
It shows 27.5 mV
